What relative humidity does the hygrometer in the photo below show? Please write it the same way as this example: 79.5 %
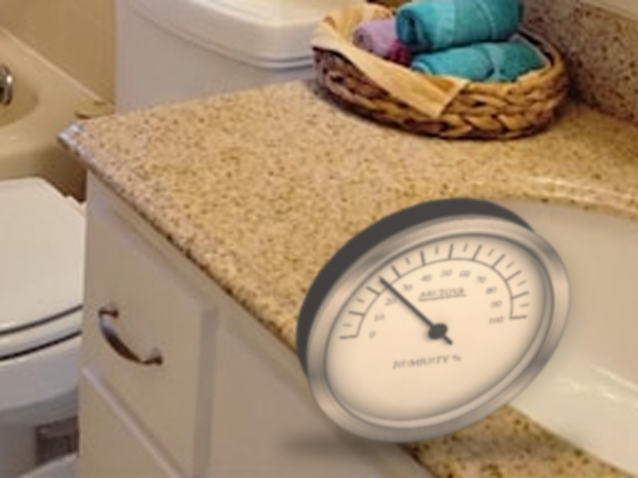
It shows 25 %
